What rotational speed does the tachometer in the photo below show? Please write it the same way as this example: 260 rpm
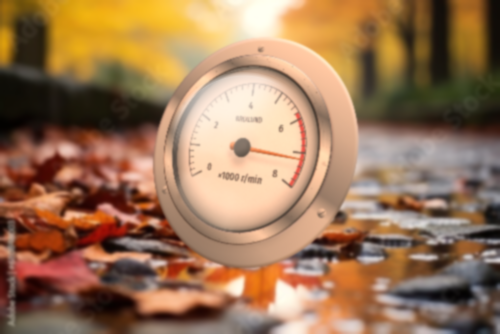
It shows 7200 rpm
